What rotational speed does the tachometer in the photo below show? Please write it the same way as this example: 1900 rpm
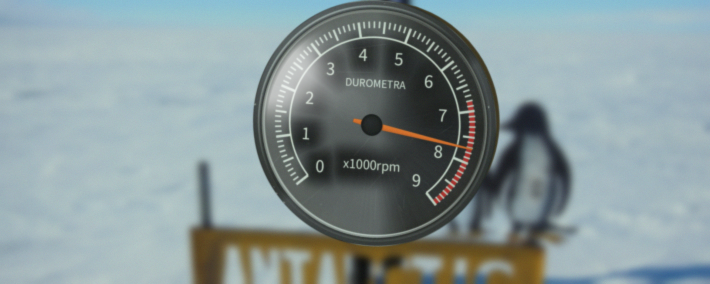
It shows 7700 rpm
